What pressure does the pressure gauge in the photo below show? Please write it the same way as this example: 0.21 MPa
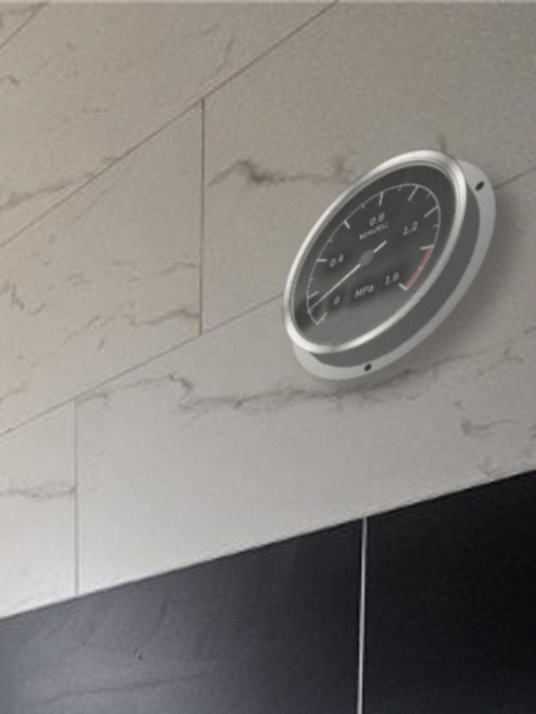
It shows 0.1 MPa
